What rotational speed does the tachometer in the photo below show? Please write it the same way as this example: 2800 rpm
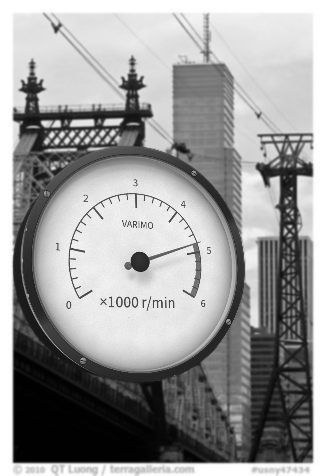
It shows 4800 rpm
